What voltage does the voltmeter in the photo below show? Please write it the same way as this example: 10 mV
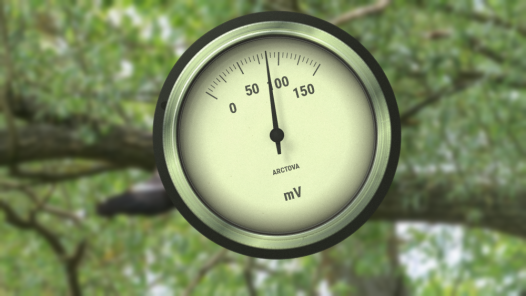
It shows 85 mV
